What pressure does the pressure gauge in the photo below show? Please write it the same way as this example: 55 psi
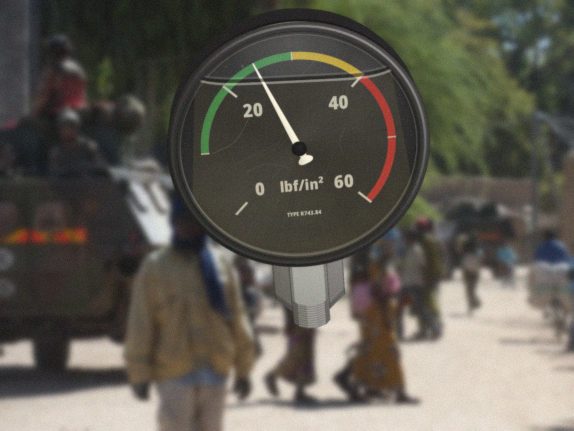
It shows 25 psi
